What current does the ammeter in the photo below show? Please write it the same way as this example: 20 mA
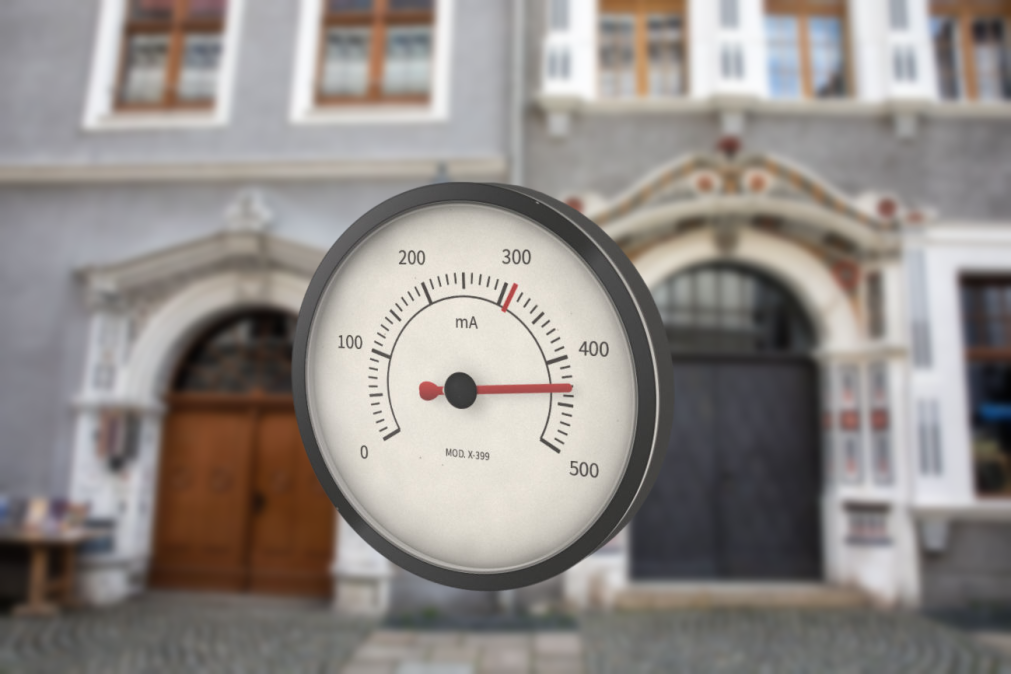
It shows 430 mA
